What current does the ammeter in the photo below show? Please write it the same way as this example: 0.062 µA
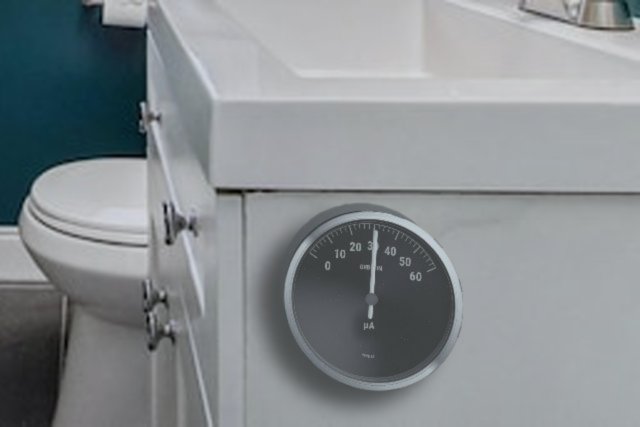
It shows 30 µA
